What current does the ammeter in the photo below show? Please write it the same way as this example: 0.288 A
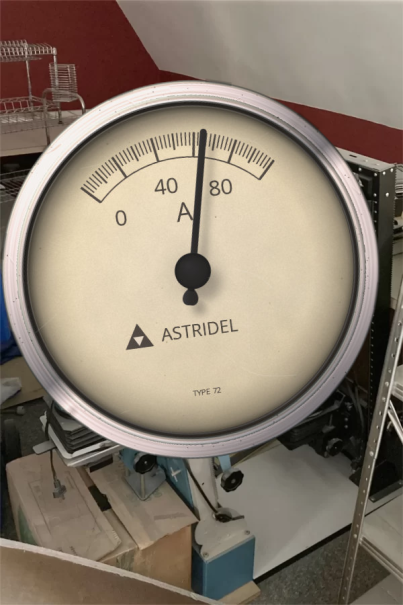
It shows 64 A
